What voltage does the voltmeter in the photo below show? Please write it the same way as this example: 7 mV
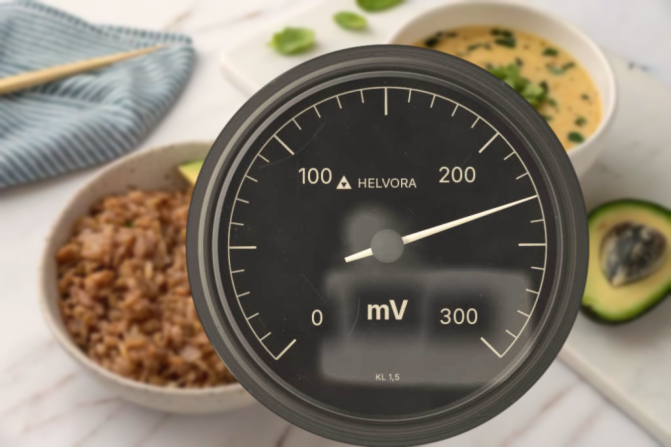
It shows 230 mV
